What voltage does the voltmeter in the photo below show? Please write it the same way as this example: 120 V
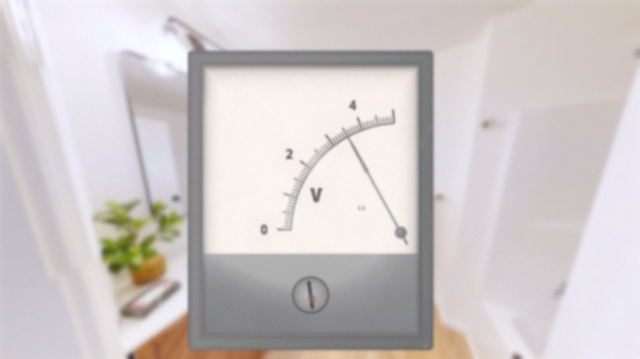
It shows 3.5 V
